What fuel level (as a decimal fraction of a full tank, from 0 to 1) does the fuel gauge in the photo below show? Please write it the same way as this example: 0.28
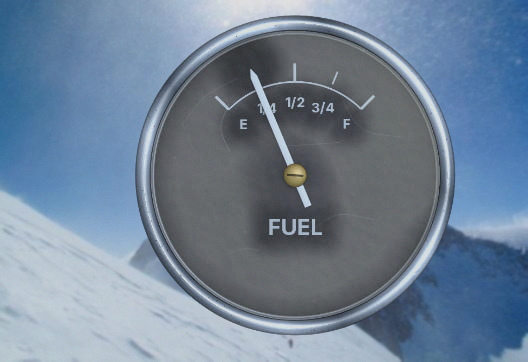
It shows 0.25
